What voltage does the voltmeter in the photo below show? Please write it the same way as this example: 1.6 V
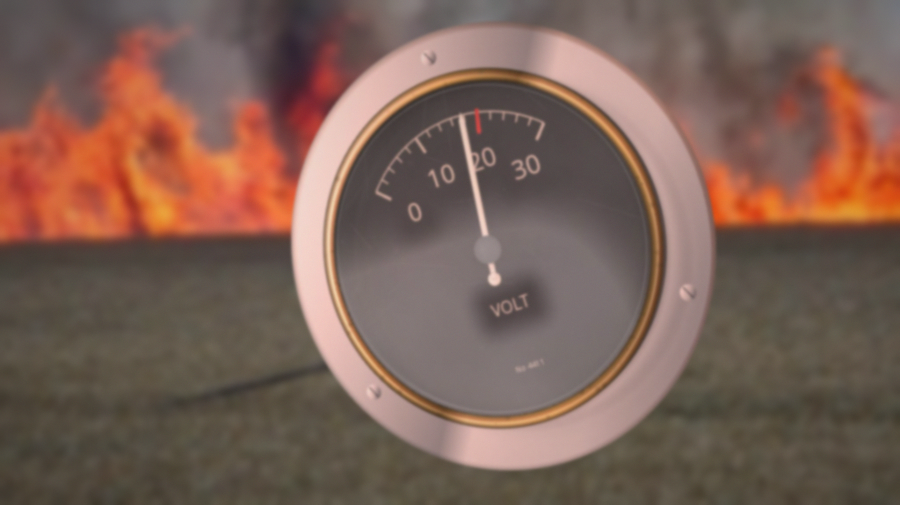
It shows 18 V
